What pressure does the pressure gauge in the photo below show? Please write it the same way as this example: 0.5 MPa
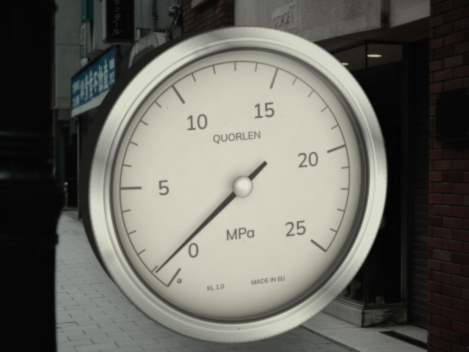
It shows 1 MPa
